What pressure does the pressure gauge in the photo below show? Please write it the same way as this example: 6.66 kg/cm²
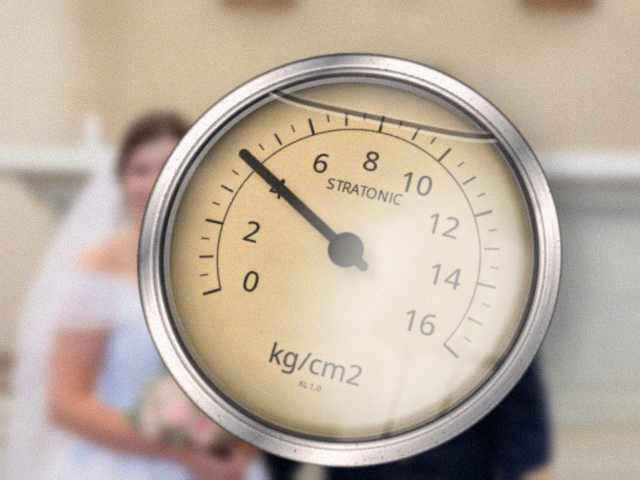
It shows 4 kg/cm²
